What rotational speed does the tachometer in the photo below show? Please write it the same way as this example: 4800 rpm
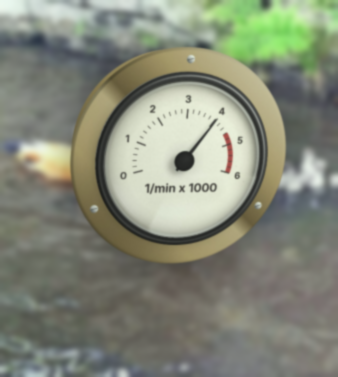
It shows 4000 rpm
